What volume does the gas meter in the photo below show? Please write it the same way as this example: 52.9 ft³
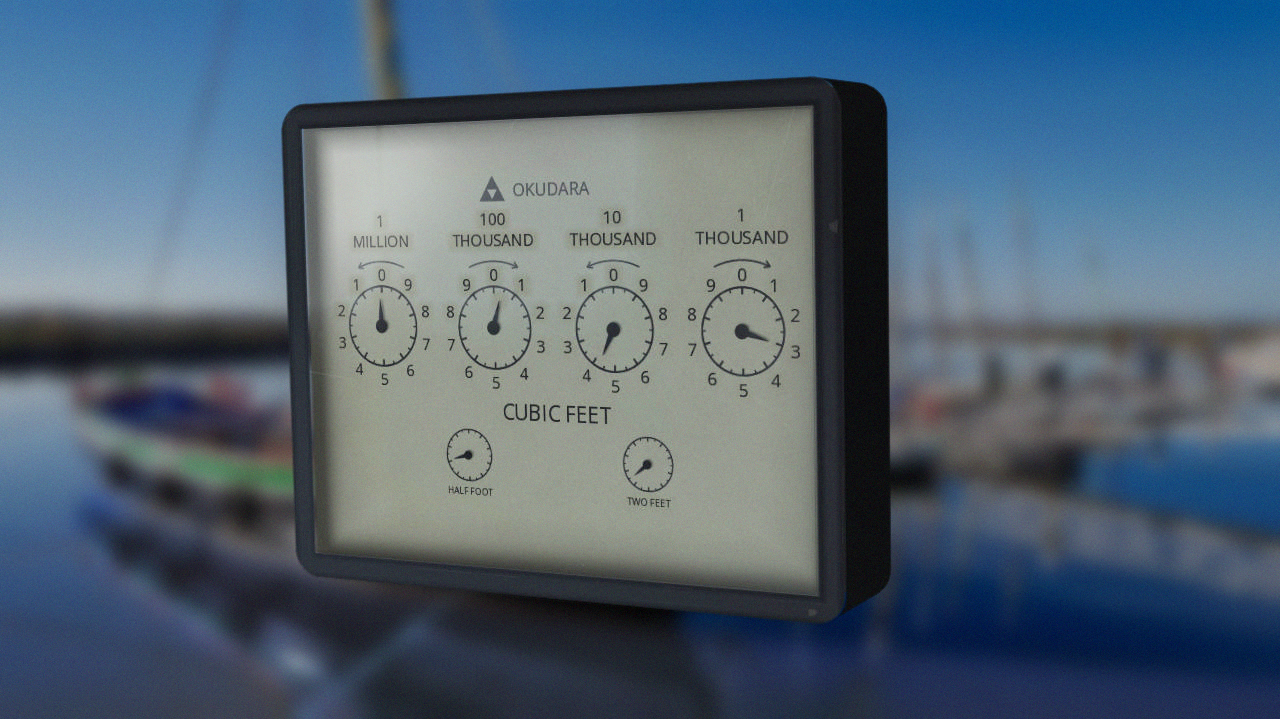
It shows 4300 ft³
